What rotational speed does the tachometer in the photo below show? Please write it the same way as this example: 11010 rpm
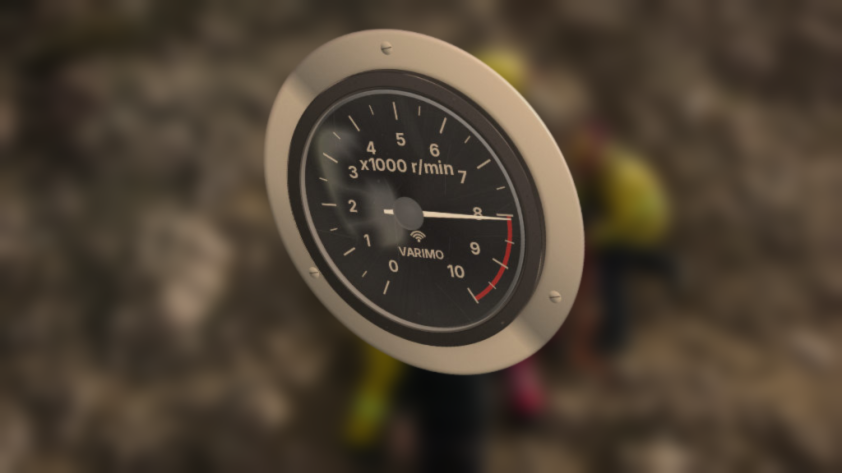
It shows 8000 rpm
